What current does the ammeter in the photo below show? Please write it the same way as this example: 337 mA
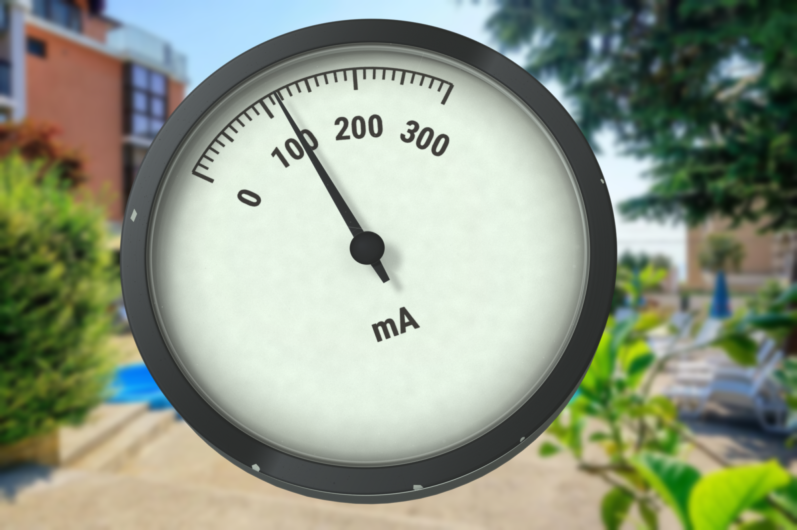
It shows 115 mA
